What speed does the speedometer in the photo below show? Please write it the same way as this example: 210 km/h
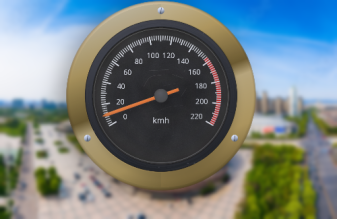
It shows 10 km/h
